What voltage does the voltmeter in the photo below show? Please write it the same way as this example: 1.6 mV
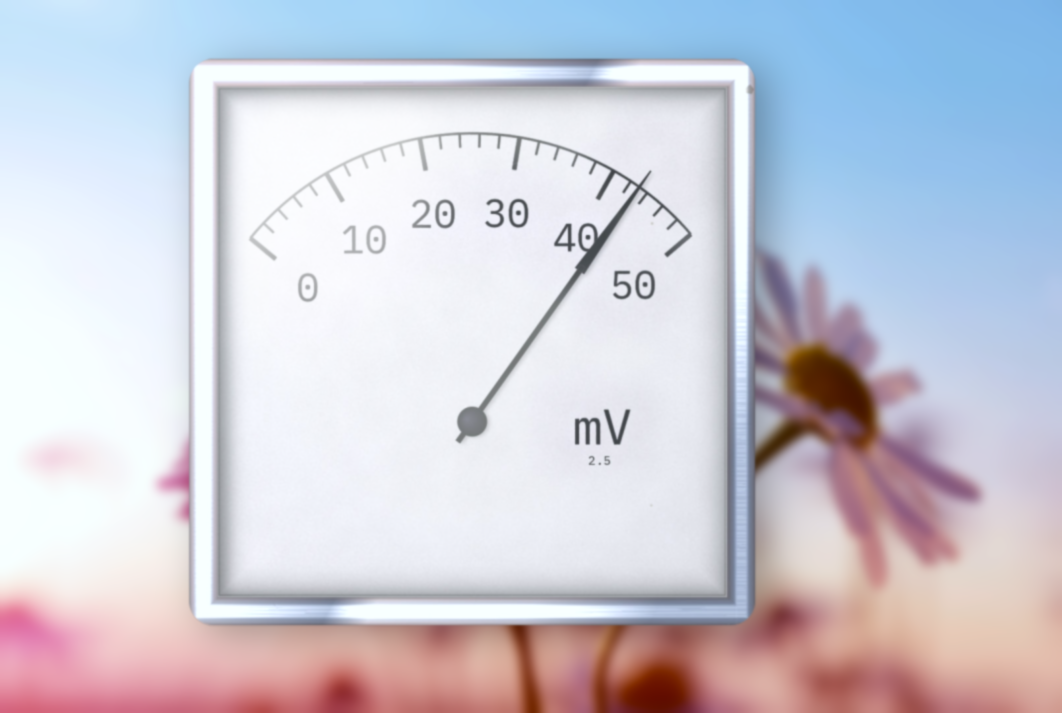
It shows 43 mV
